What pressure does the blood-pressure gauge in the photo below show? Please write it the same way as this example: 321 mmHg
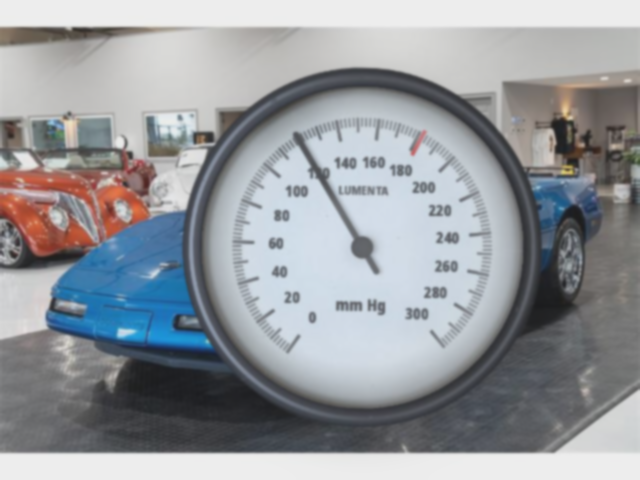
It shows 120 mmHg
